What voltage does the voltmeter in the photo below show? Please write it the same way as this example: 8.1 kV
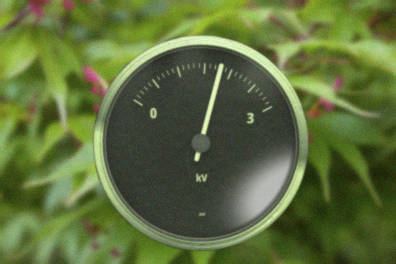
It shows 1.8 kV
